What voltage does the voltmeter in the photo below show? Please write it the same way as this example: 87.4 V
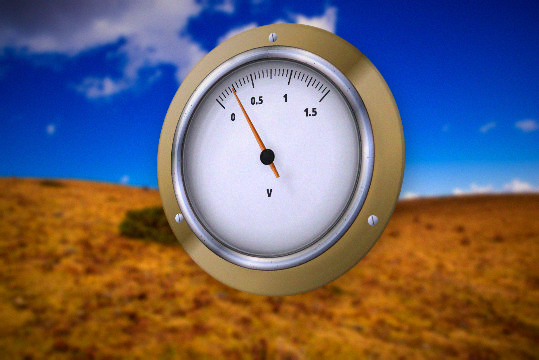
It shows 0.25 V
